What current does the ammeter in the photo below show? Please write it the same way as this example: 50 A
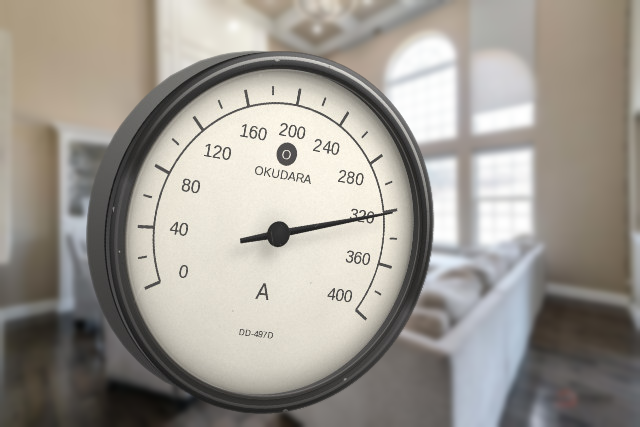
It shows 320 A
